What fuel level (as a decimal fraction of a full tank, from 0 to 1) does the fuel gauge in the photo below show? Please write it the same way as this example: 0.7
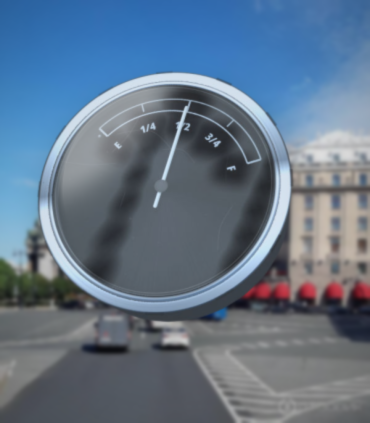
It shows 0.5
